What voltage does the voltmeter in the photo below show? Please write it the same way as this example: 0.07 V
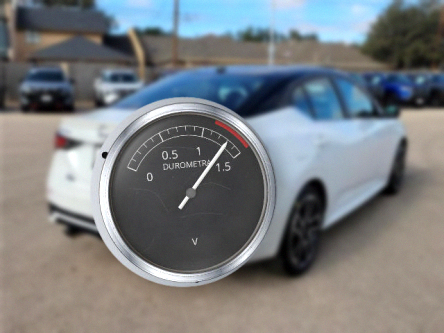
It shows 1.3 V
